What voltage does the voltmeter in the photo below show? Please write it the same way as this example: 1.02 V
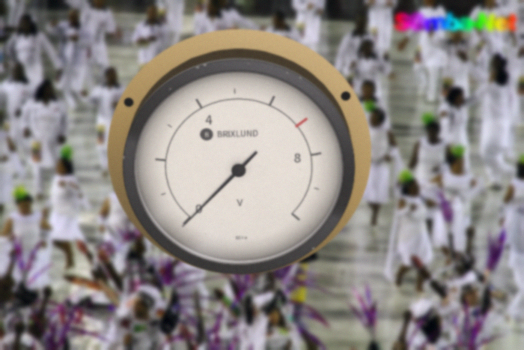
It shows 0 V
